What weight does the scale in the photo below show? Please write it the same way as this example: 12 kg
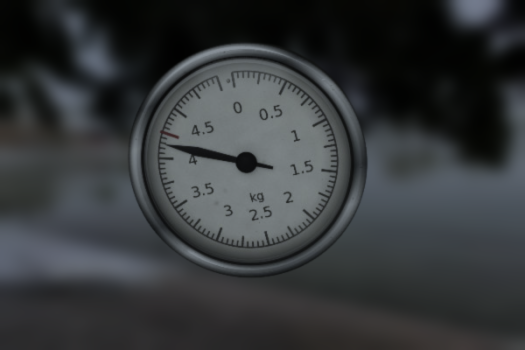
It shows 4.15 kg
